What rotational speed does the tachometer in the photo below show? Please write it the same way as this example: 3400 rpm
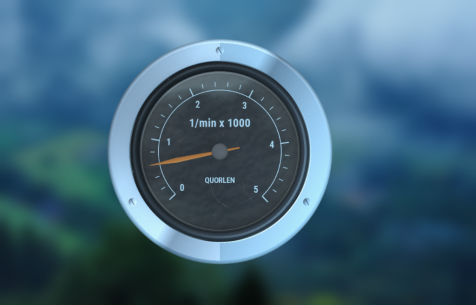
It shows 600 rpm
